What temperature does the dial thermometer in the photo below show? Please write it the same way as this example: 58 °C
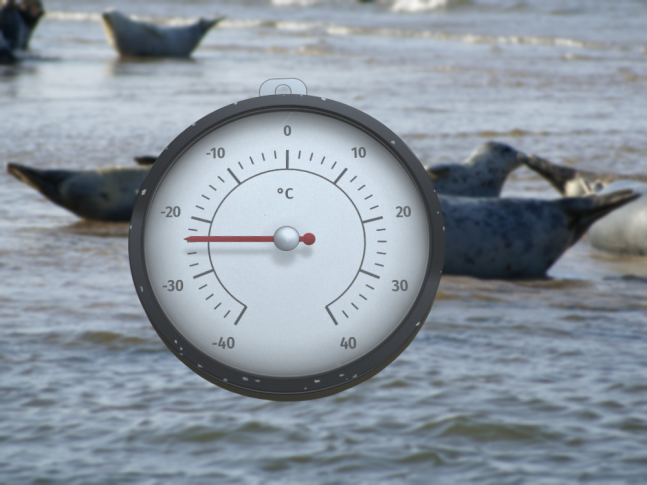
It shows -24 °C
